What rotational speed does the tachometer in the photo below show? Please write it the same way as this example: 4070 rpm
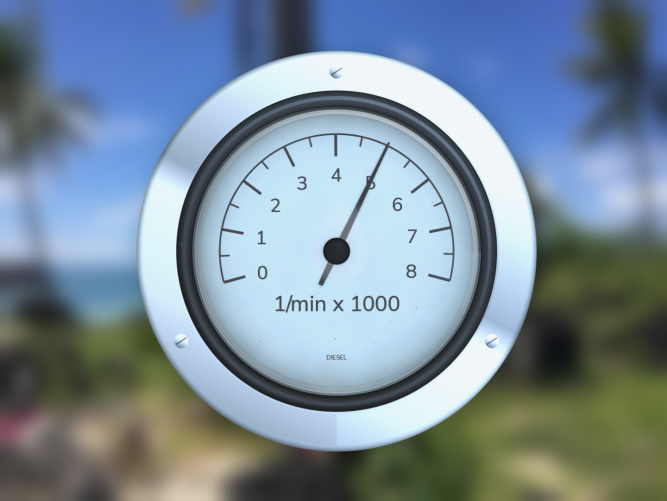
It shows 5000 rpm
